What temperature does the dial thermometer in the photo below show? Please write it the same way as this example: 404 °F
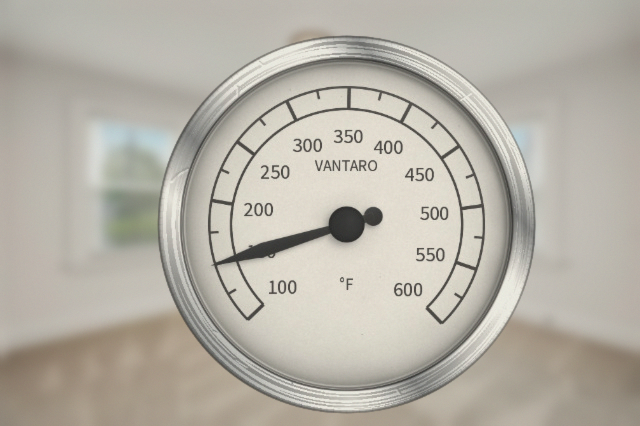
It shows 150 °F
